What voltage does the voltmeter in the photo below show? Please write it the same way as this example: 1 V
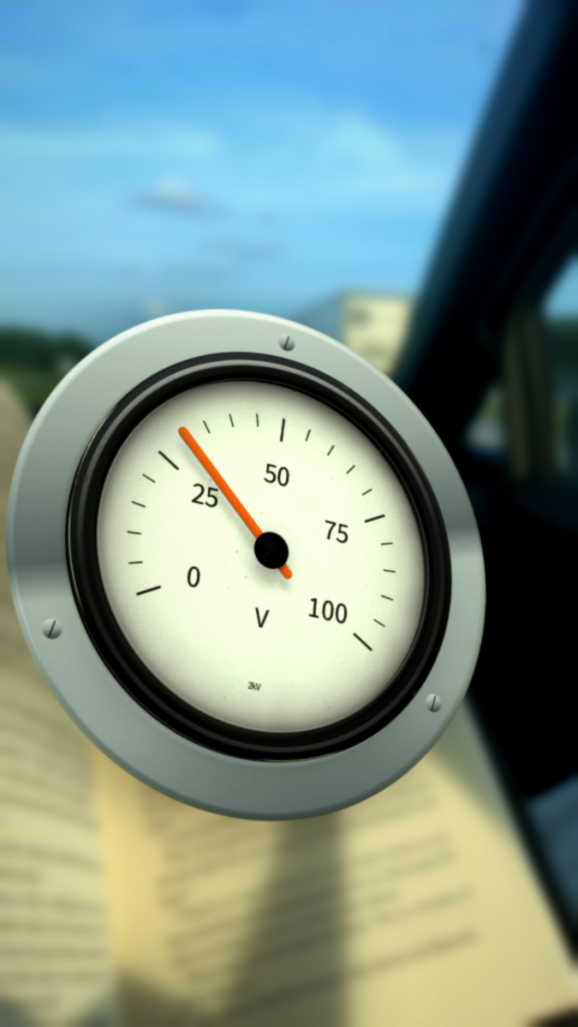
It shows 30 V
